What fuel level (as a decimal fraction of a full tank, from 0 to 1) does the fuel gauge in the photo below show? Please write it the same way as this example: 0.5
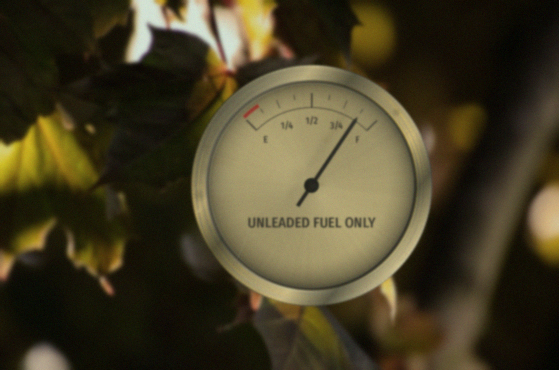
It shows 0.875
